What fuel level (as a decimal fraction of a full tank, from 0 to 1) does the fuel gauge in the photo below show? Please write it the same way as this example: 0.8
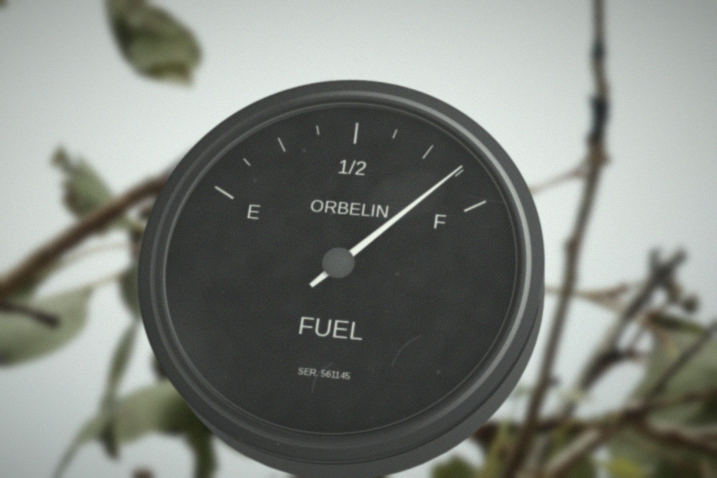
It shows 0.875
